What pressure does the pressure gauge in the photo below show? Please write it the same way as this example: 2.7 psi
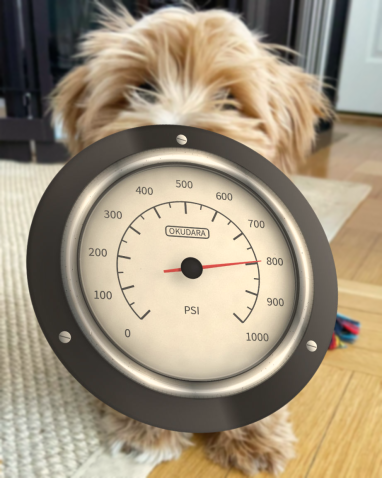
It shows 800 psi
